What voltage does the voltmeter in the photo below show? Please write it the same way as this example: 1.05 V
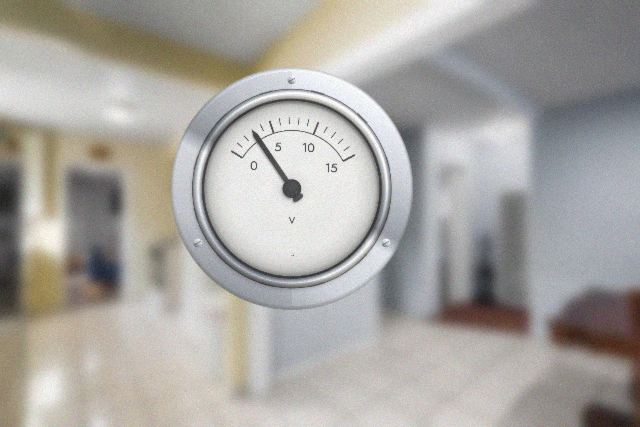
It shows 3 V
